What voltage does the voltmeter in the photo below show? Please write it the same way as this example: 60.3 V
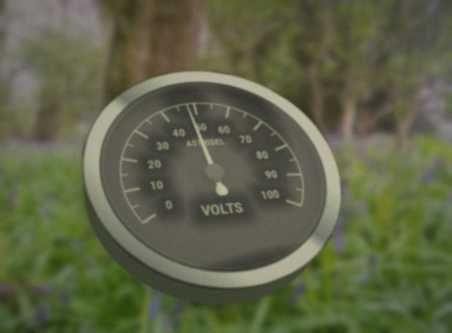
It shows 47.5 V
